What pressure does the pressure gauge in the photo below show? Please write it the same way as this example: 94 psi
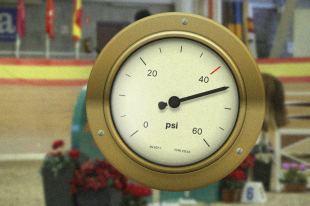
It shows 45 psi
